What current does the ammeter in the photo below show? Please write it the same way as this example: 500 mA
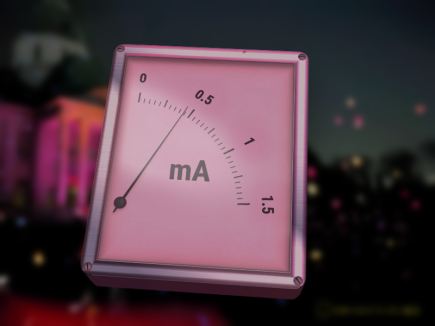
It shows 0.45 mA
